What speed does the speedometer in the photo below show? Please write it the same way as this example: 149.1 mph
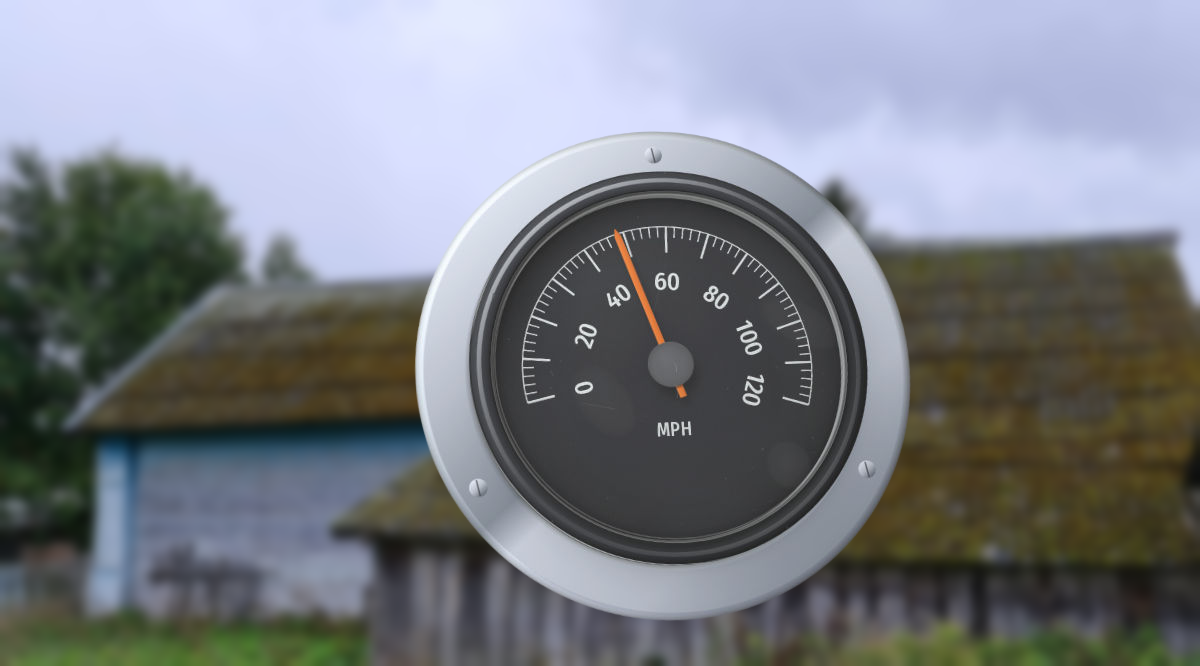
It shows 48 mph
